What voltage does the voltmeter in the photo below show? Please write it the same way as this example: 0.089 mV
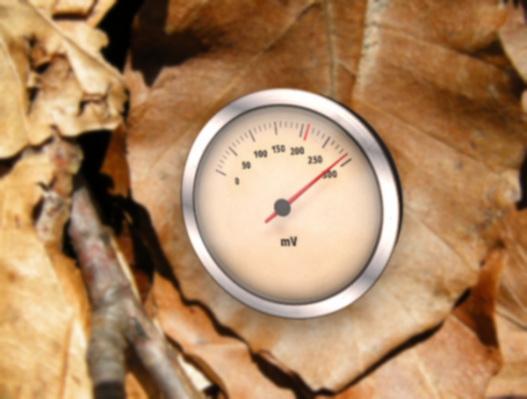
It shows 290 mV
